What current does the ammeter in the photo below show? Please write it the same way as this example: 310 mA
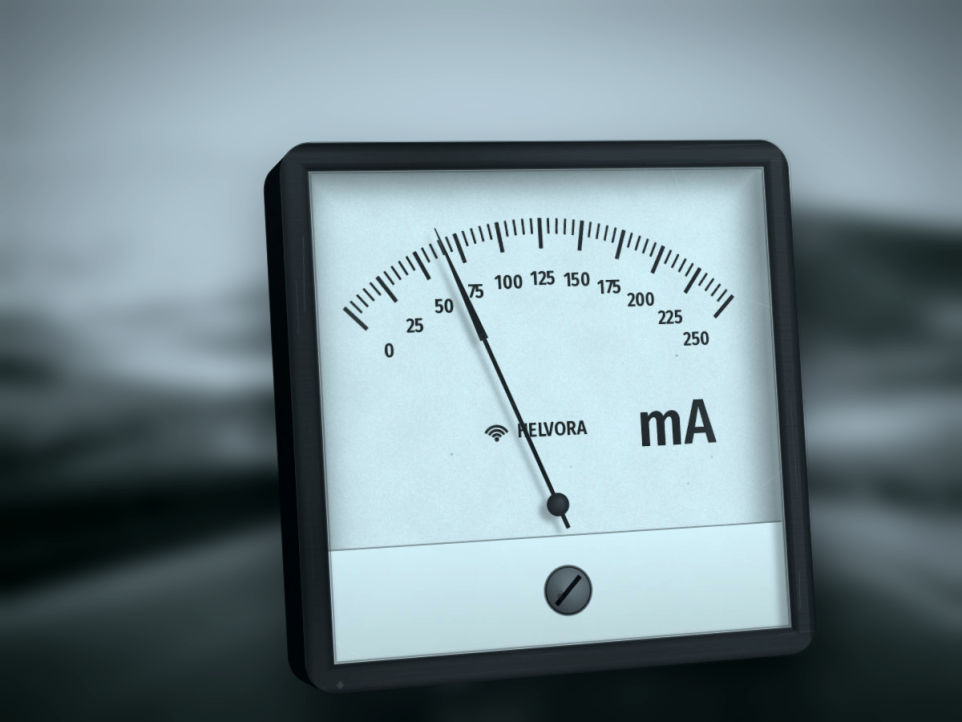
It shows 65 mA
